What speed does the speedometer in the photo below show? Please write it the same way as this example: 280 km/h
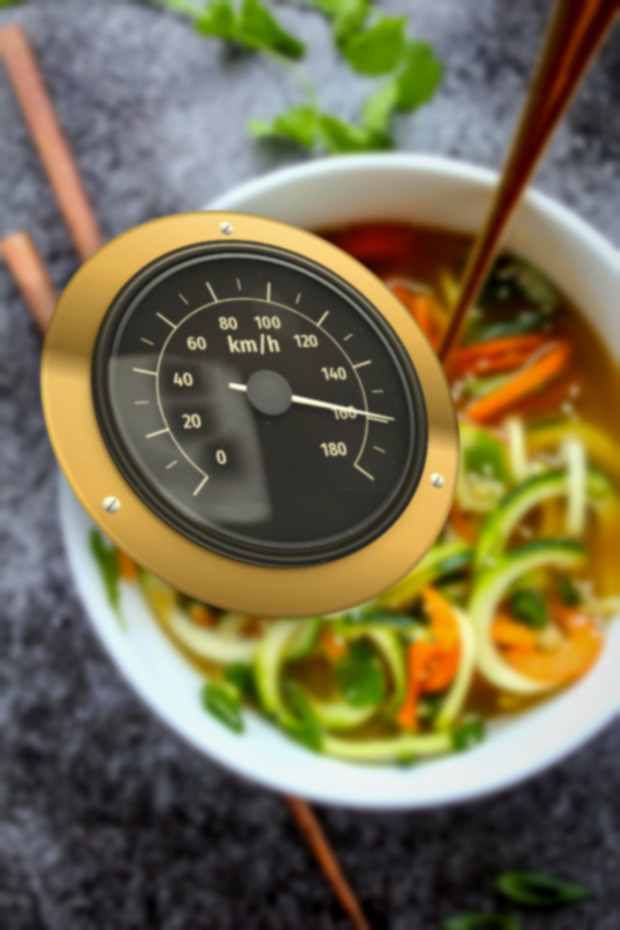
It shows 160 km/h
